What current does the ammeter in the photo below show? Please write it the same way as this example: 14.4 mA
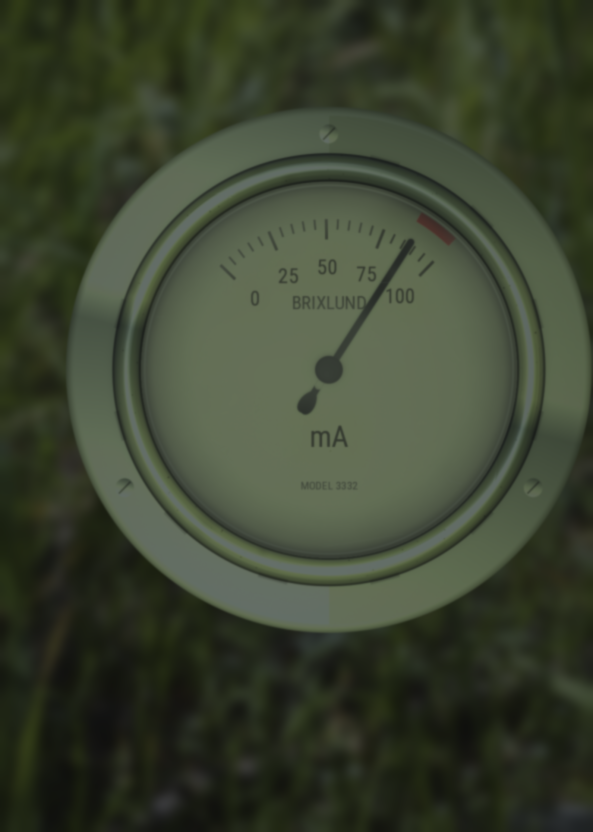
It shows 87.5 mA
